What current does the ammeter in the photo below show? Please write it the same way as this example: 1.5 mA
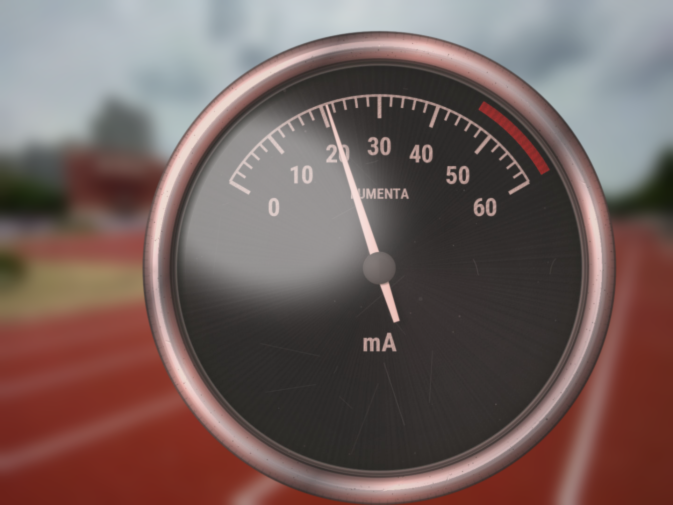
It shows 21 mA
